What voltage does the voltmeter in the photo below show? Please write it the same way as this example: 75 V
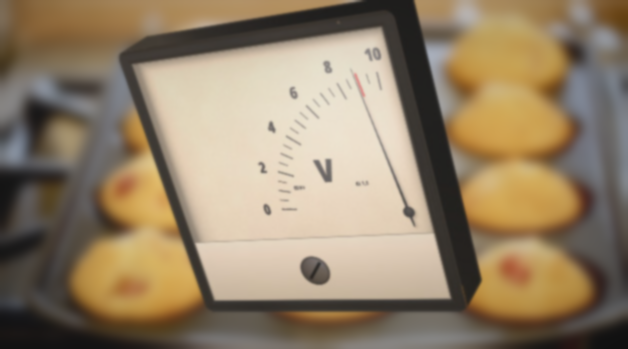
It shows 9 V
